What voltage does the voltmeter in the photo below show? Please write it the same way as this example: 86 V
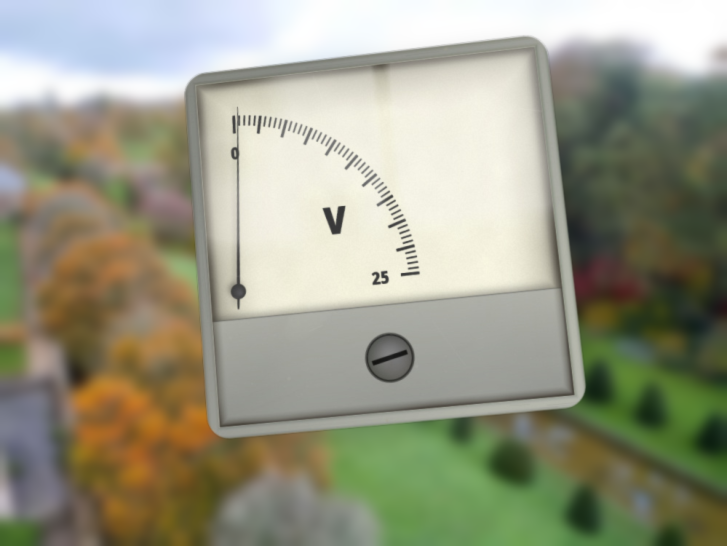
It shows 0.5 V
